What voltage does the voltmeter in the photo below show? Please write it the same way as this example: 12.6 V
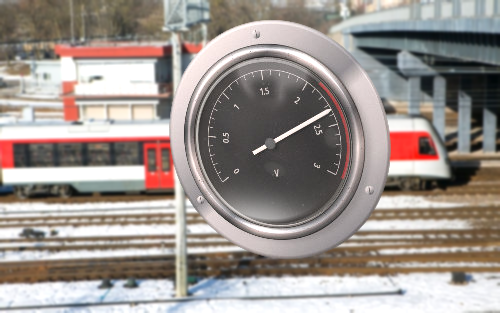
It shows 2.35 V
